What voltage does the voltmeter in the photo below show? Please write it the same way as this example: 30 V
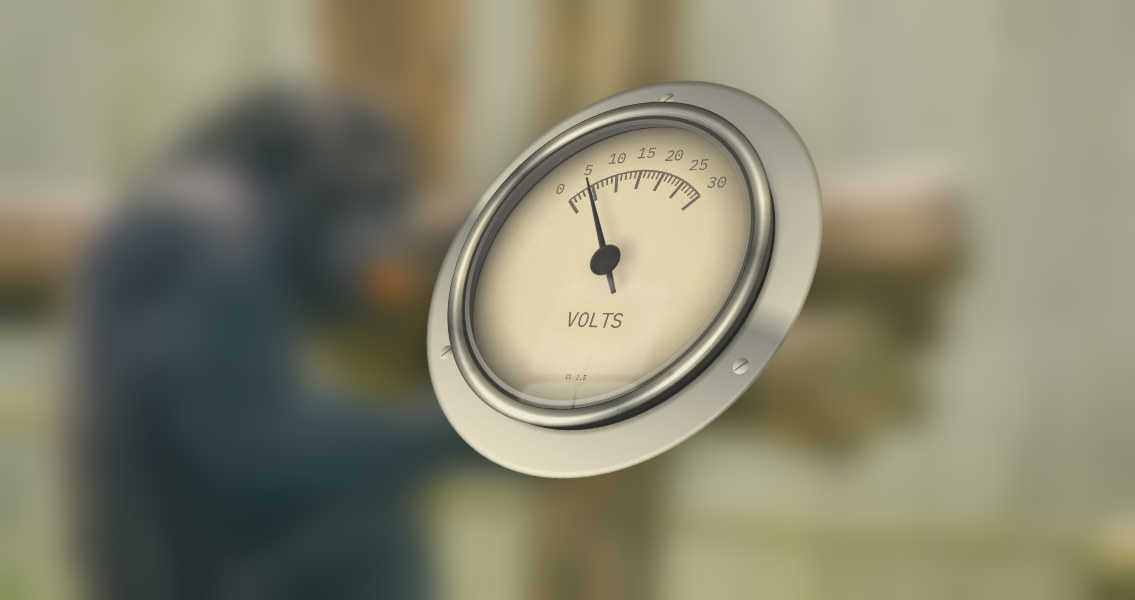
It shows 5 V
